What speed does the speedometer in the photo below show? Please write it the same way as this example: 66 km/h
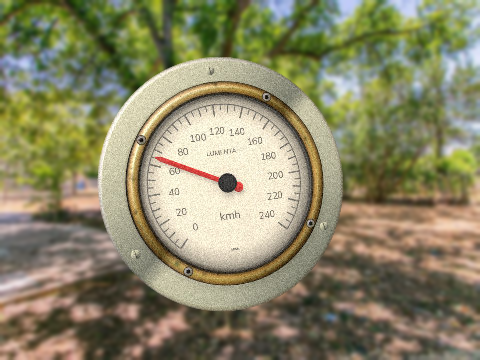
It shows 65 km/h
